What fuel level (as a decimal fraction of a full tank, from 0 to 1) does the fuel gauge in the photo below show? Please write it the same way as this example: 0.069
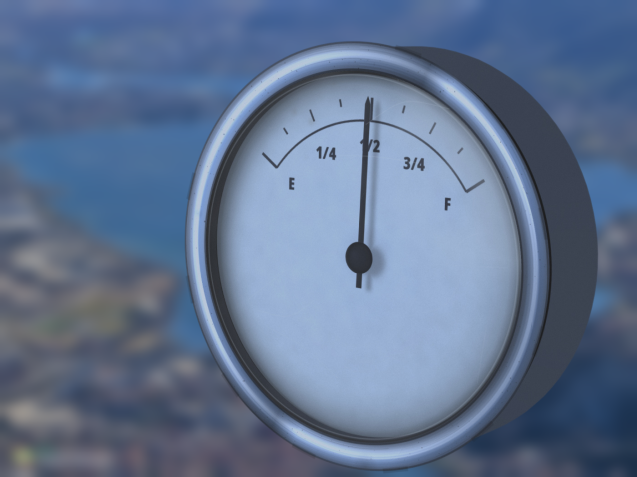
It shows 0.5
